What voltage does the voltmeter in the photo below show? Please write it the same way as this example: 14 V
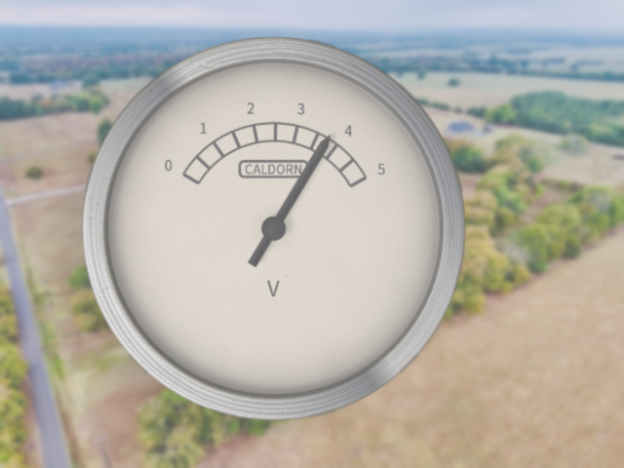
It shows 3.75 V
